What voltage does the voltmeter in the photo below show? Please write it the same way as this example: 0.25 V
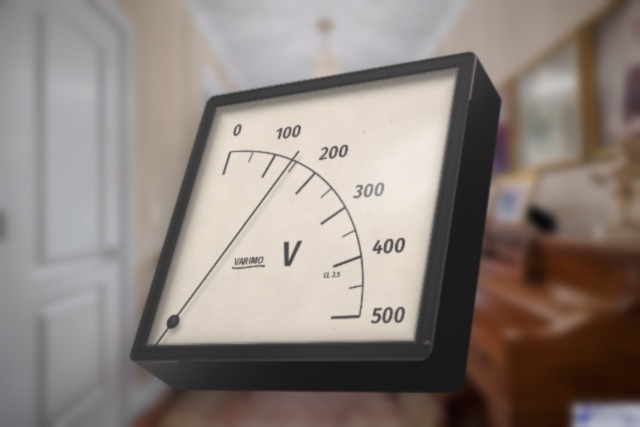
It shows 150 V
